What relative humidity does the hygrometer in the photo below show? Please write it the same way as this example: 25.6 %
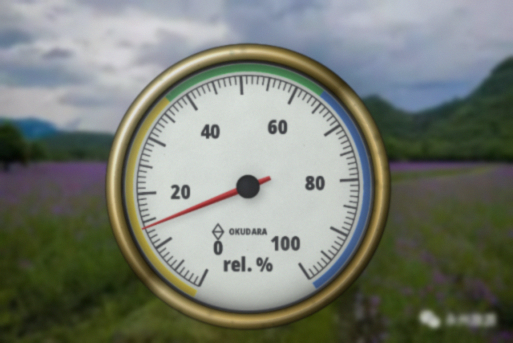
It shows 14 %
